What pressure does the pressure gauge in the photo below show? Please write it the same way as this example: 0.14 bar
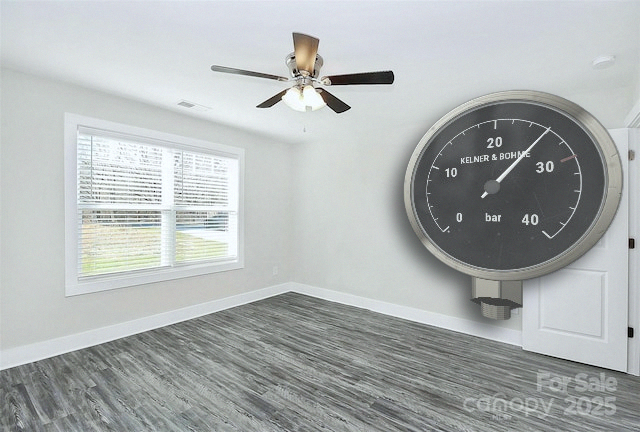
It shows 26 bar
